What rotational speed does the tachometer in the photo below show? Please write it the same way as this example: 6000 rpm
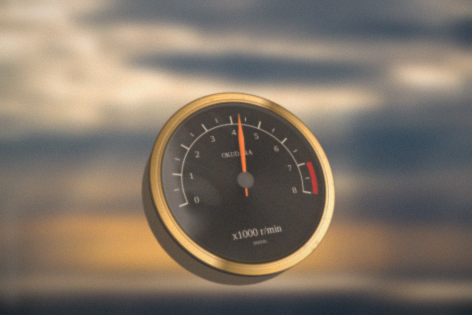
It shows 4250 rpm
